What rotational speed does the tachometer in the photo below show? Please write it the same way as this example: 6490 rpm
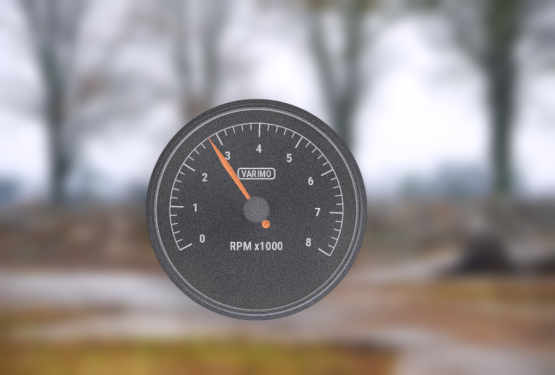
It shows 2800 rpm
